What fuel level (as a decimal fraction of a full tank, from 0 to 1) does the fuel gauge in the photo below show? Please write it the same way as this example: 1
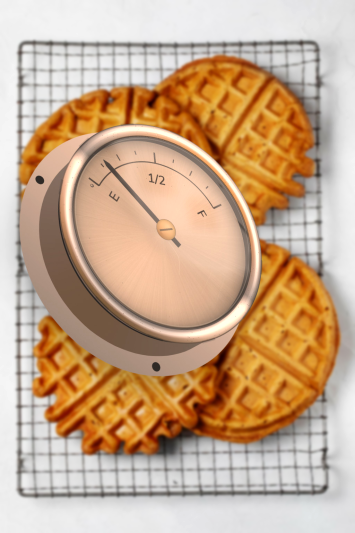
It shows 0.125
